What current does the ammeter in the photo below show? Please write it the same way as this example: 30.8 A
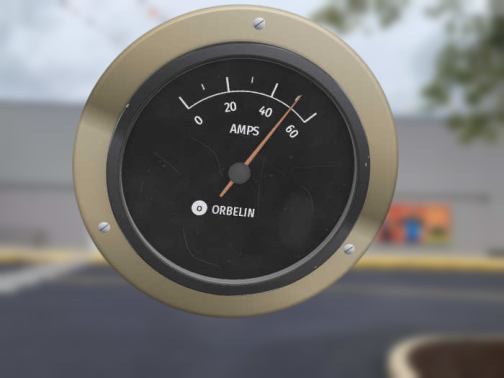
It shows 50 A
